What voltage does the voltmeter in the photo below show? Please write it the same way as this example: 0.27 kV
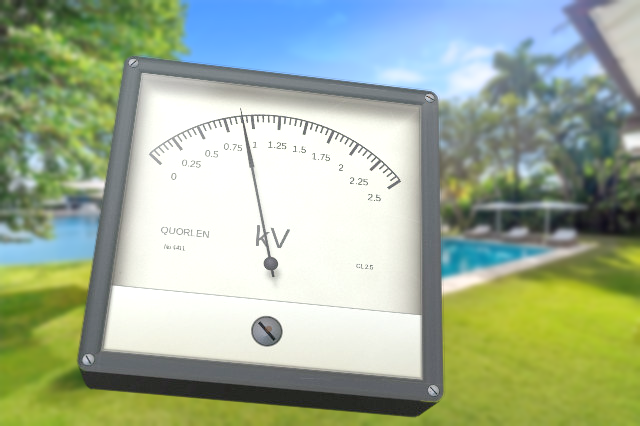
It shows 0.9 kV
